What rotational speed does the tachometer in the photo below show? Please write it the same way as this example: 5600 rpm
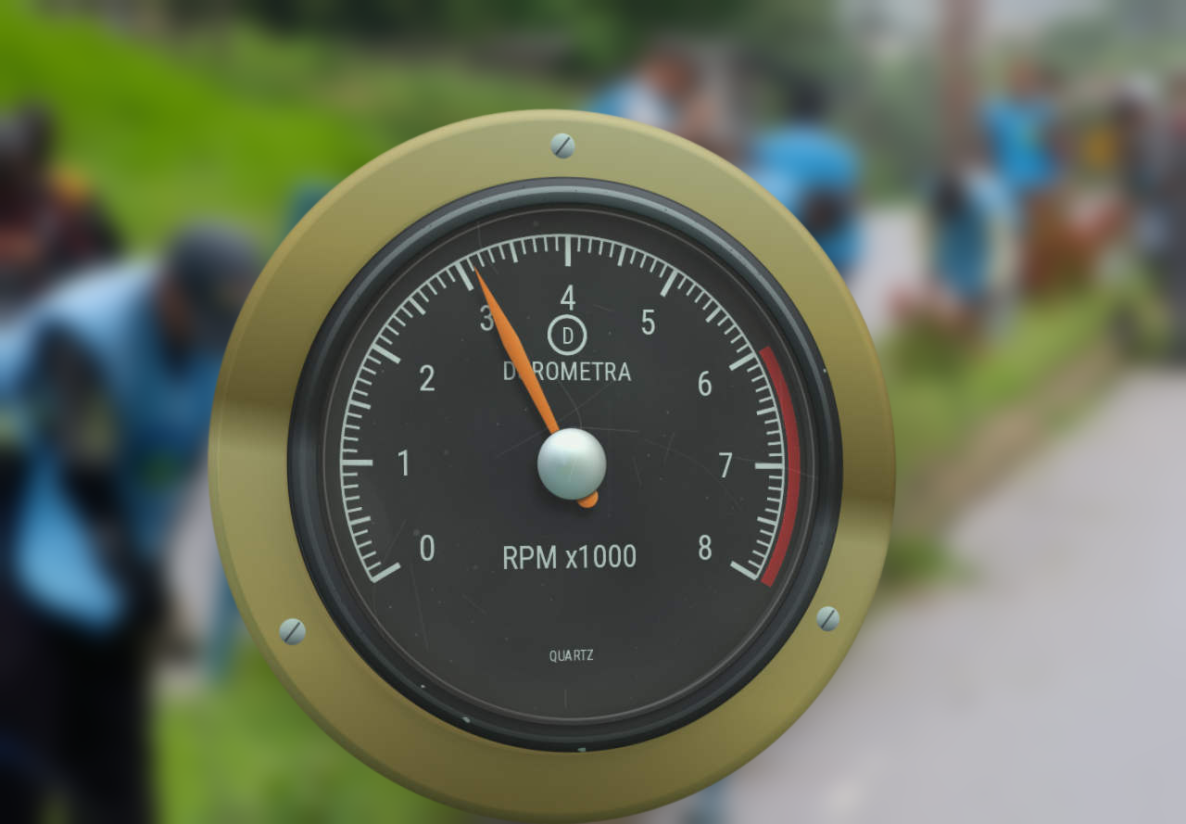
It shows 3100 rpm
